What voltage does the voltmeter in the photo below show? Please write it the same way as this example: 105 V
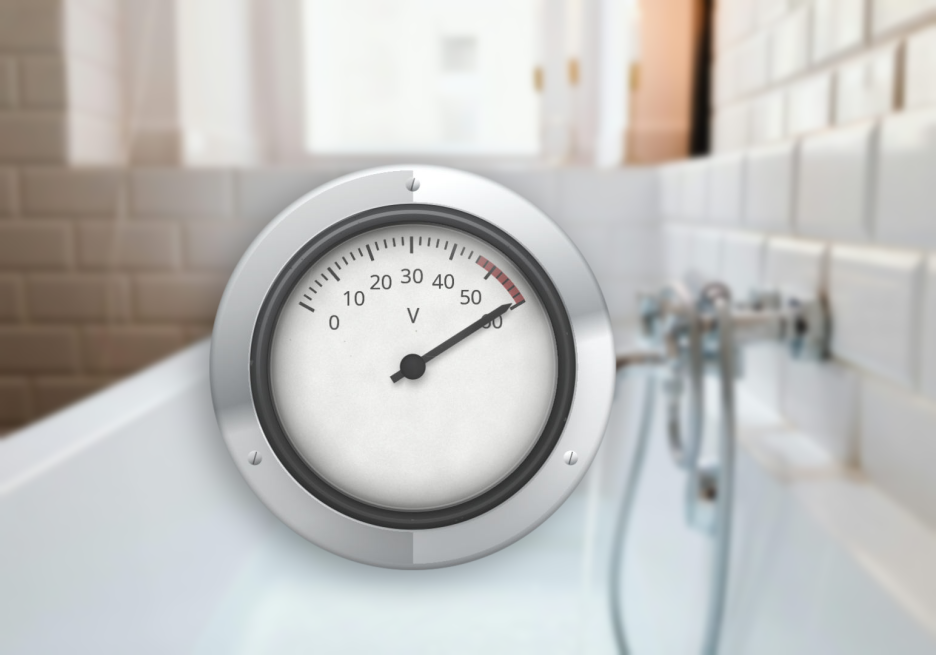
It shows 59 V
